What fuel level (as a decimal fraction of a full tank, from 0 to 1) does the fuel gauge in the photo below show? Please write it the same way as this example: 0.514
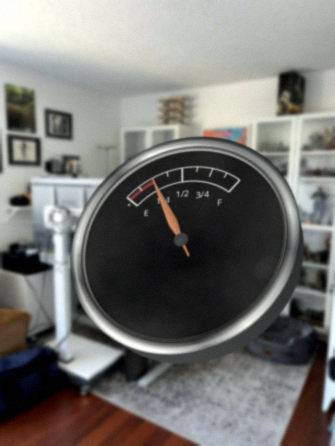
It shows 0.25
